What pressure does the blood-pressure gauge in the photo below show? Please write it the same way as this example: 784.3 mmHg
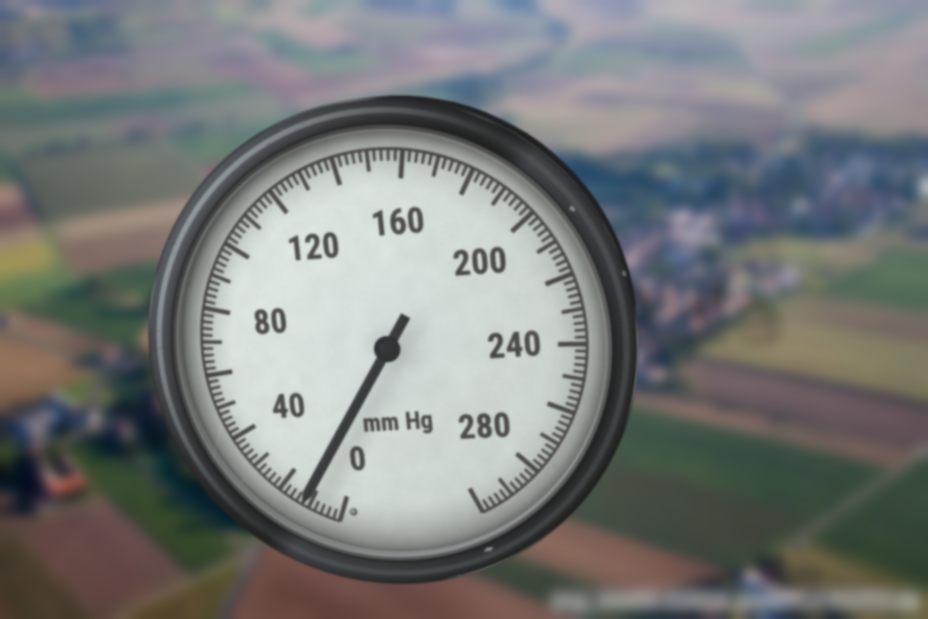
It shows 12 mmHg
